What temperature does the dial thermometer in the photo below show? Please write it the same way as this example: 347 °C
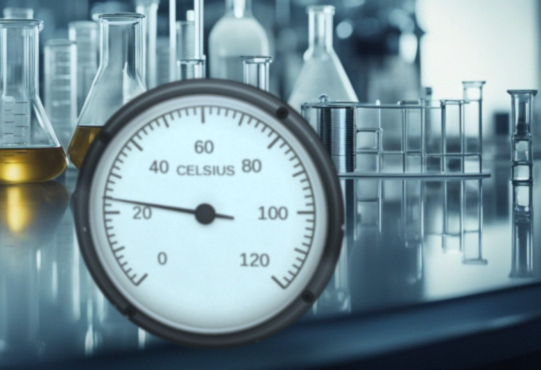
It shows 24 °C
